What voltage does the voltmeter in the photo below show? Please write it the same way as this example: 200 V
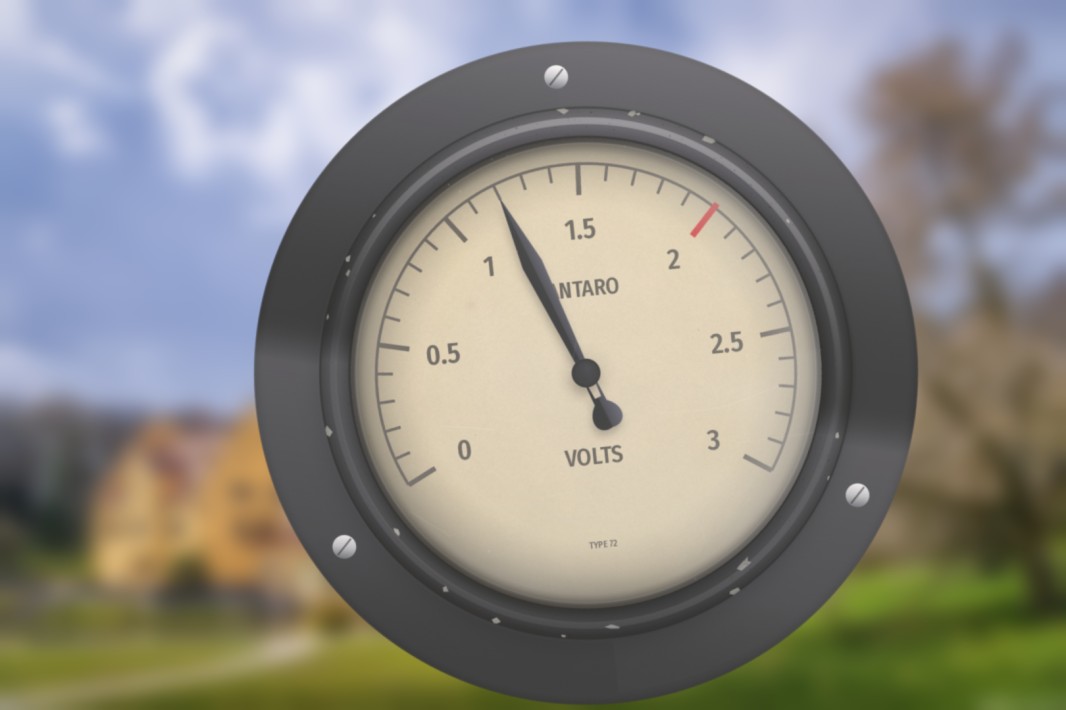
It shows 1.2 V
